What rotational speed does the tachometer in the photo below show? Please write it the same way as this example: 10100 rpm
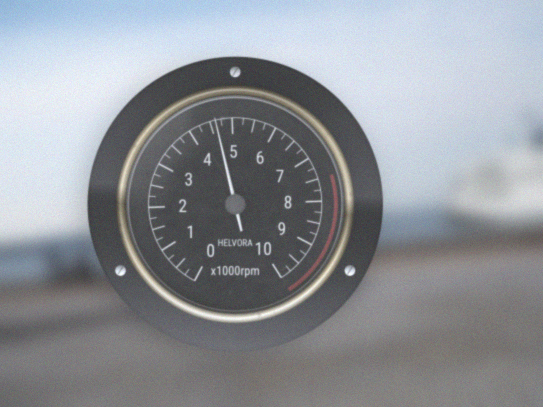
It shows 4625 rpm
